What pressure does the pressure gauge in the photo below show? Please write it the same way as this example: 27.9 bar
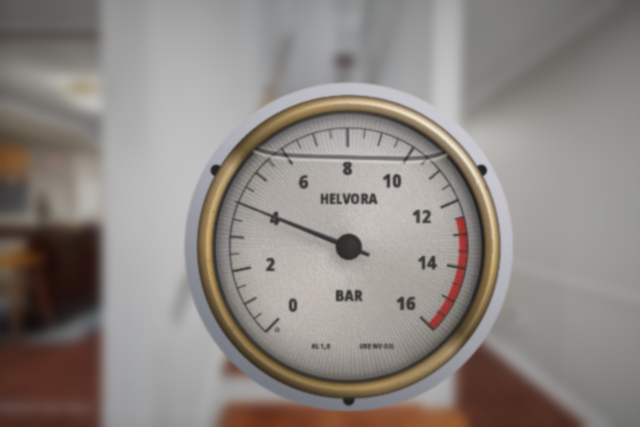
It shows 4 bar
